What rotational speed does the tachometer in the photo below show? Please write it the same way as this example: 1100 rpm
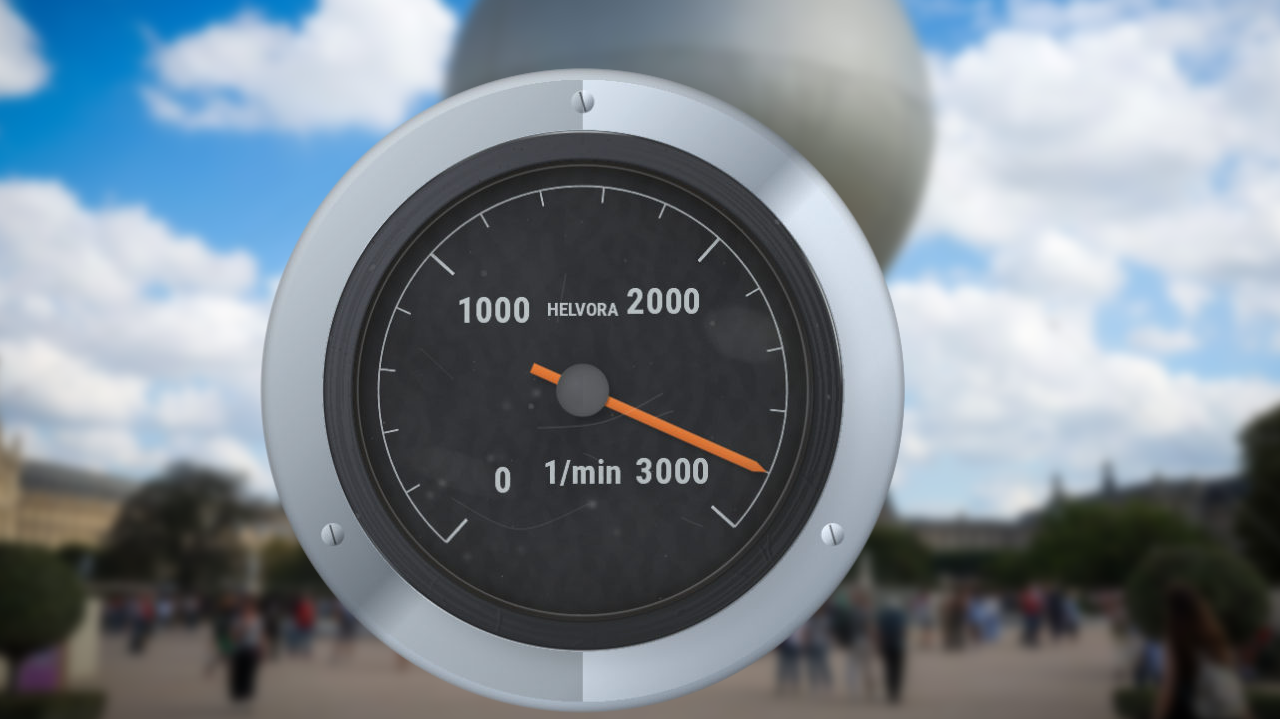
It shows 2800 rpm
